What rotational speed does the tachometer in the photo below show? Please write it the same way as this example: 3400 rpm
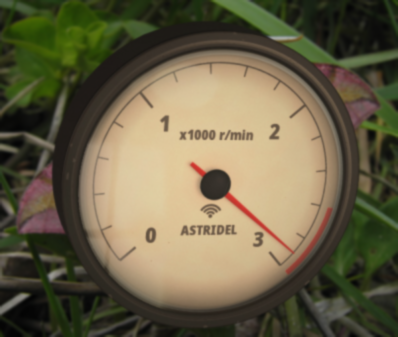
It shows 2900 rpm
